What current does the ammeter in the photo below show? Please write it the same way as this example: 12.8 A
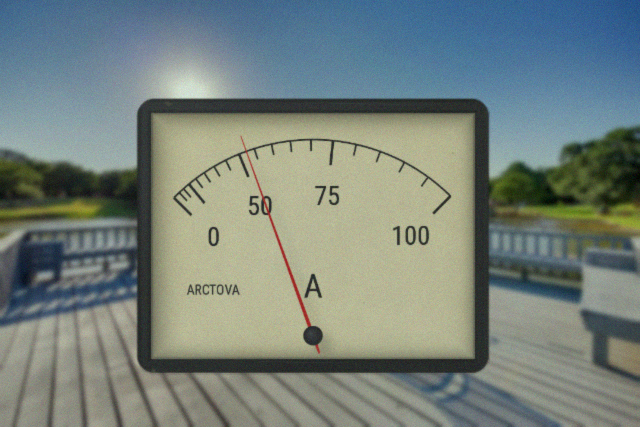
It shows 52.5 A
